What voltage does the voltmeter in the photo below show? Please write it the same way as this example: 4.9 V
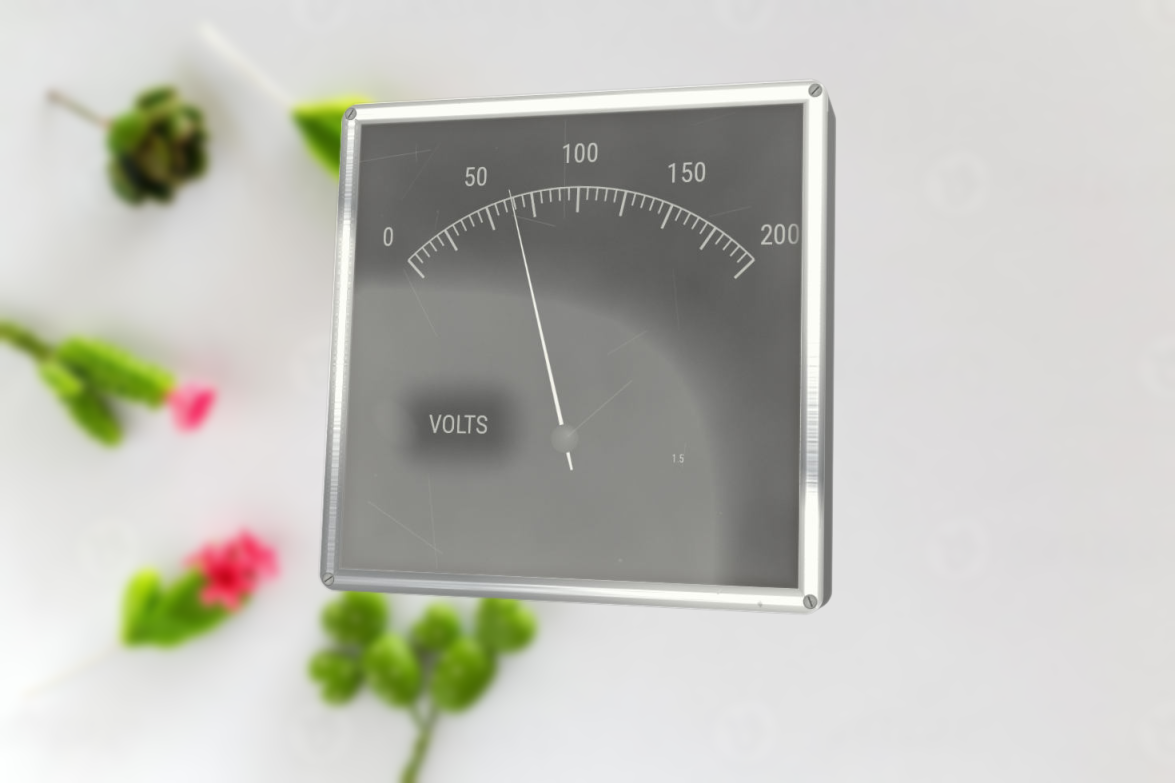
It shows 65 V
